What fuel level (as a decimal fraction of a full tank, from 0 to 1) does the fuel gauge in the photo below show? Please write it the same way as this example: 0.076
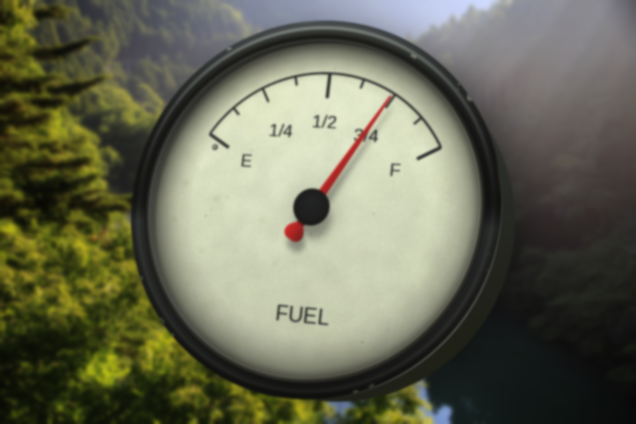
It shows 0.75
